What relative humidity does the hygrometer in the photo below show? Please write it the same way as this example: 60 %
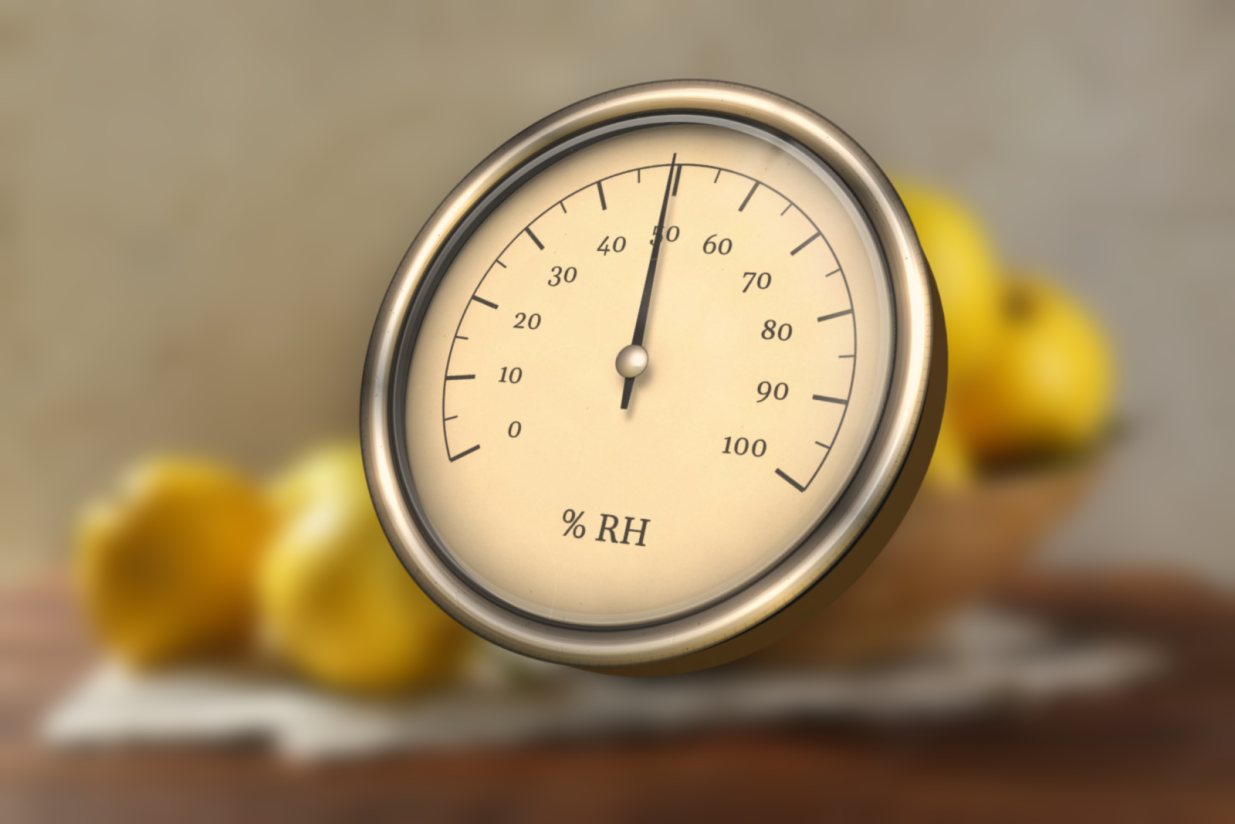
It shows 50 %
